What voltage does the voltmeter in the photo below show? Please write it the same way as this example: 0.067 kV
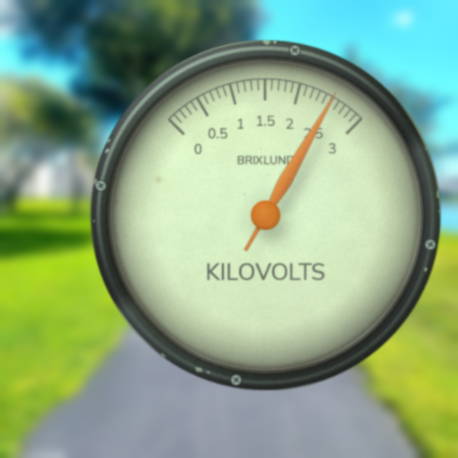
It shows 2.5 kV
